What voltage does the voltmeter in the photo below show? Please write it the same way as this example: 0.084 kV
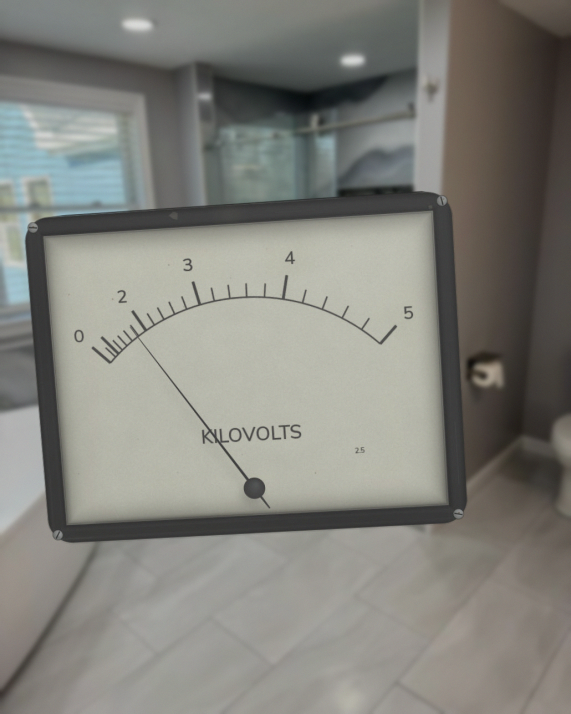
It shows 1.8 kV
